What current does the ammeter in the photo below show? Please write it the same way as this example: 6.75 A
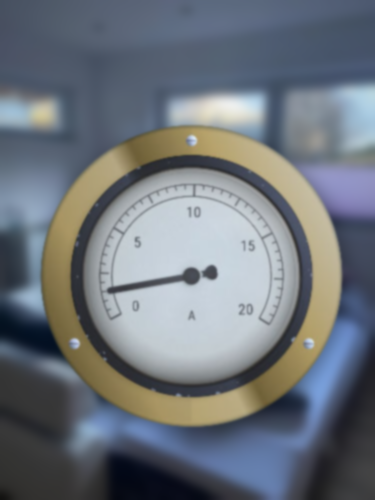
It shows 1.5 A
